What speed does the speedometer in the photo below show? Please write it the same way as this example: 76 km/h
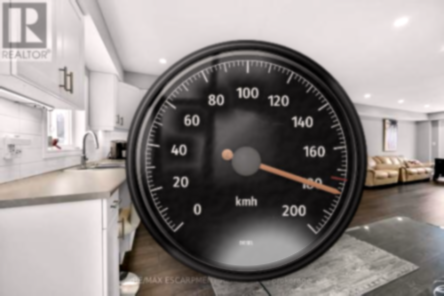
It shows 180 km/h
